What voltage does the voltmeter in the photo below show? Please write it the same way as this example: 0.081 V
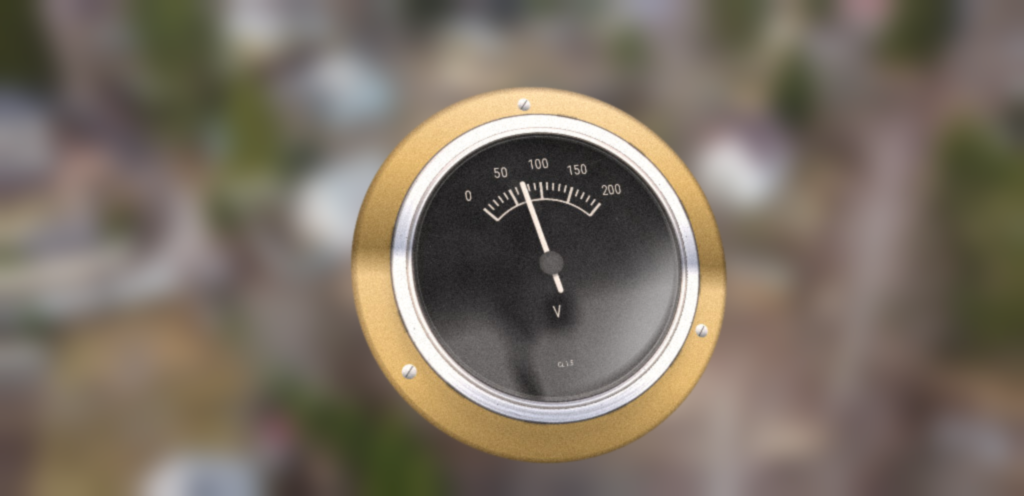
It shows 70 V
